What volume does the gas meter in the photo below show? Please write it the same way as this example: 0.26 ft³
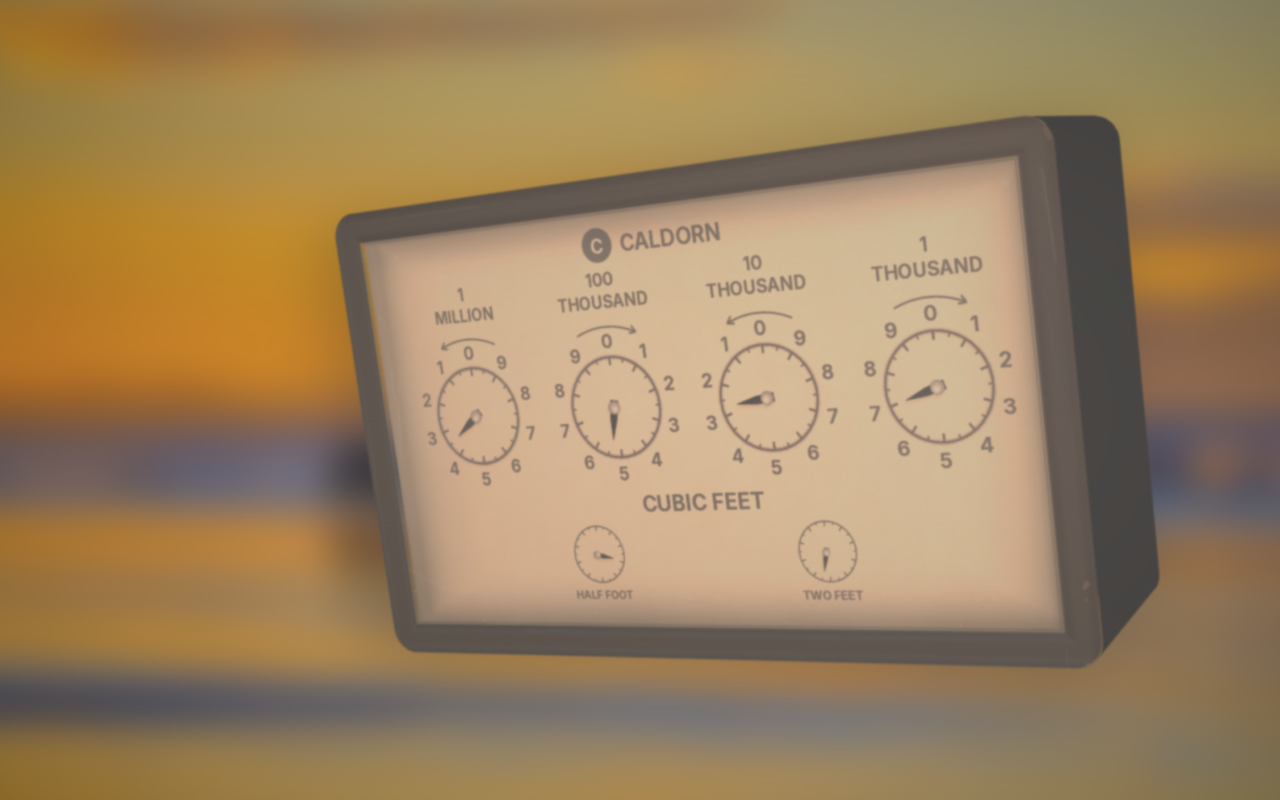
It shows 352700 ft³
